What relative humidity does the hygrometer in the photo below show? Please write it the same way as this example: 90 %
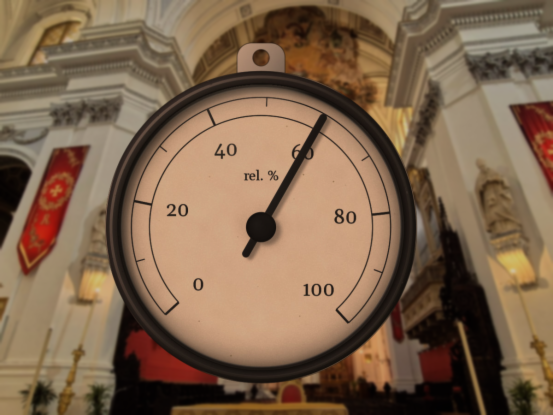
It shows 60 %
